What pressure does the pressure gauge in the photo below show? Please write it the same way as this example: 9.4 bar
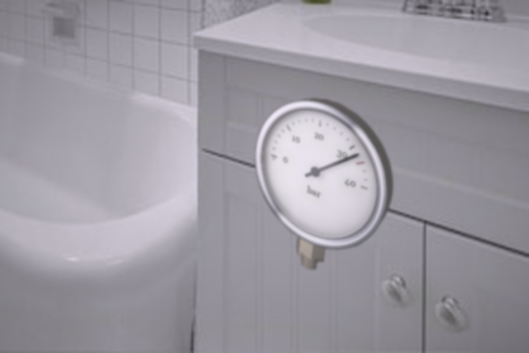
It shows 32 bar
